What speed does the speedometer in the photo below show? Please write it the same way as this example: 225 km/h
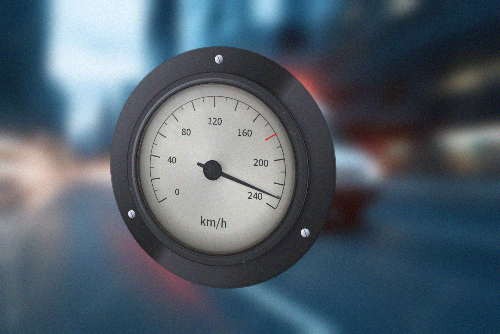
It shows 230 km/h
